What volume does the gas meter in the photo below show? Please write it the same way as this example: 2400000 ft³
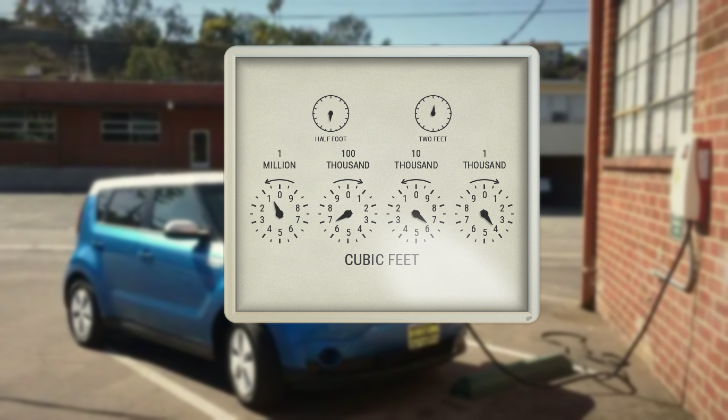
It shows 66400 ft³
